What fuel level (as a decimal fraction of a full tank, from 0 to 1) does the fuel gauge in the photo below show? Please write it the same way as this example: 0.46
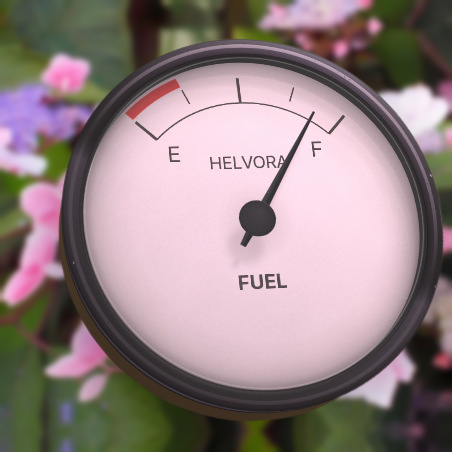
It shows 0.875
